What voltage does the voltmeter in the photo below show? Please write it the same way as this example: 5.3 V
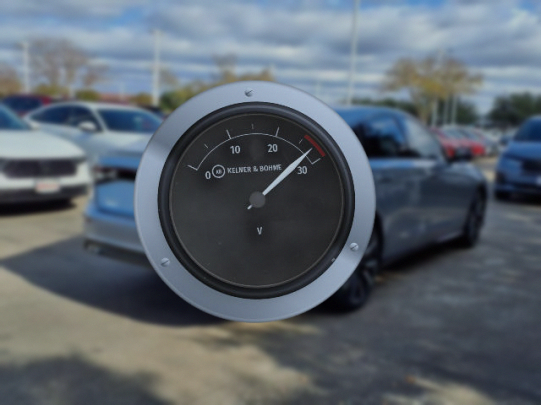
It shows 27.5 V
